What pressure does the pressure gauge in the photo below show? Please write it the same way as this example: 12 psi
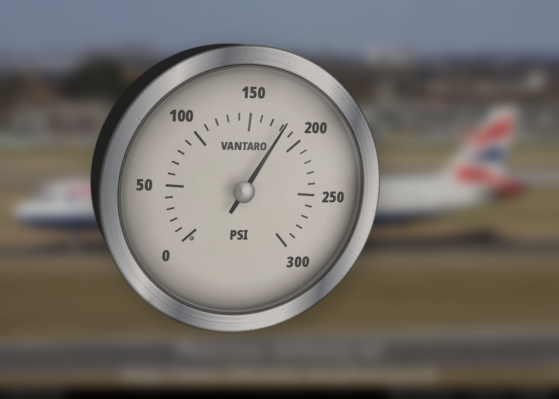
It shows 180 psi
